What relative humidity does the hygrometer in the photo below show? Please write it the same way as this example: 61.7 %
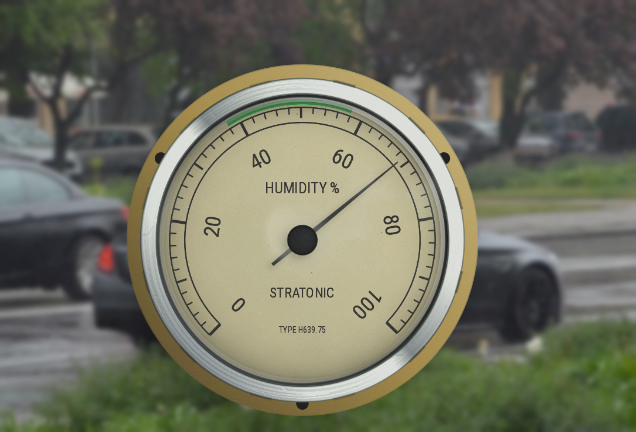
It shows 69 %
